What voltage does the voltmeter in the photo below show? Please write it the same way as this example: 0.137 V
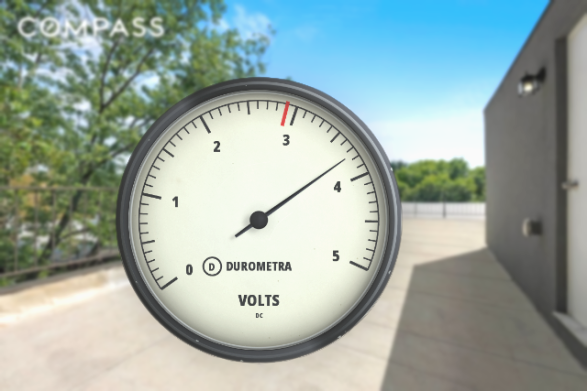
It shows 3.75 V
